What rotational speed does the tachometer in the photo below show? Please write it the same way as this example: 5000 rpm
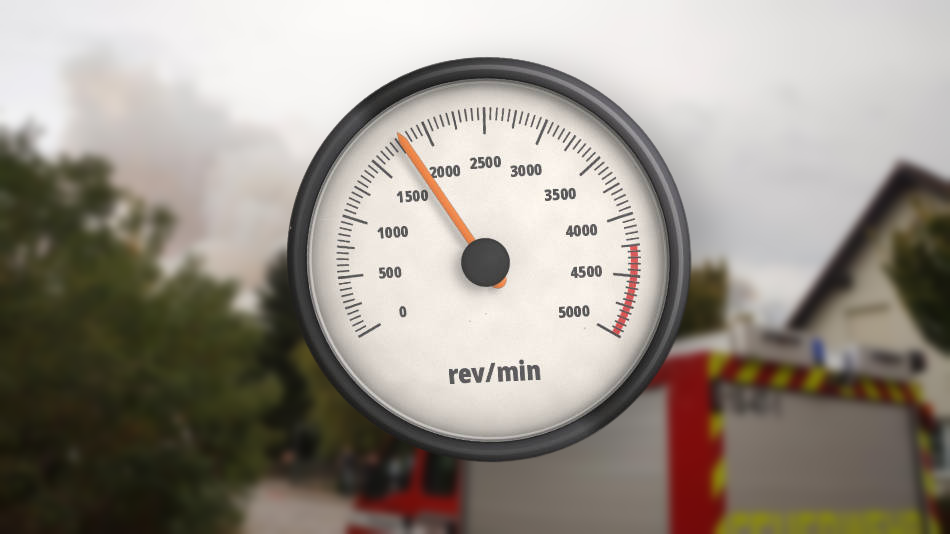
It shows 1800 rpm
